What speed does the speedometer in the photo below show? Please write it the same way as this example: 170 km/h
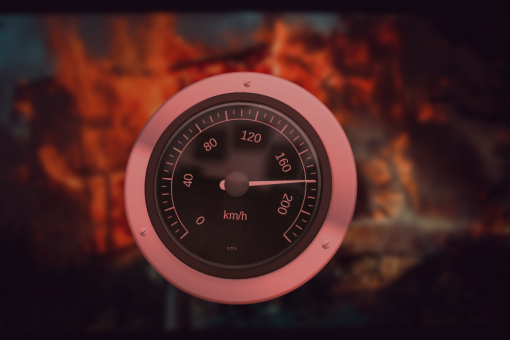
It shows 180 km/h
